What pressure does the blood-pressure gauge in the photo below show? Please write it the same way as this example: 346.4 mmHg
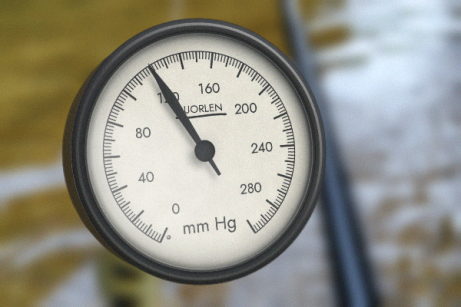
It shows 120 mmHg
